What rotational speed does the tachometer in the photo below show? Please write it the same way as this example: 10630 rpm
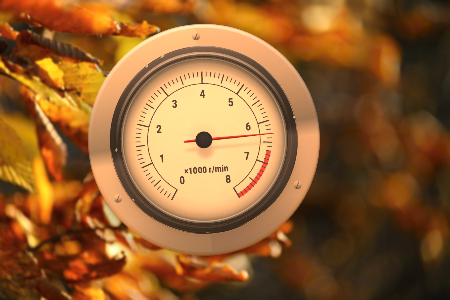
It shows 6300 rpm
